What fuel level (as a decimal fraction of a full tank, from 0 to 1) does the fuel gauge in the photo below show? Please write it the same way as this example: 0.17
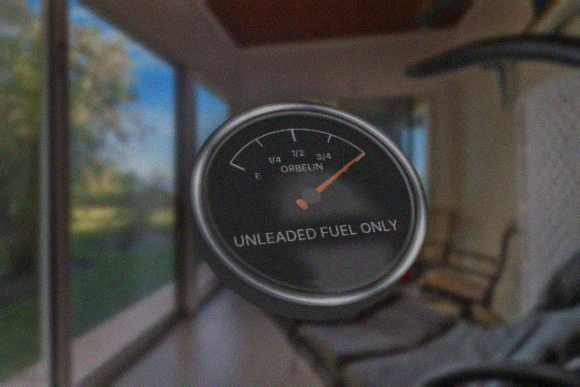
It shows 1
